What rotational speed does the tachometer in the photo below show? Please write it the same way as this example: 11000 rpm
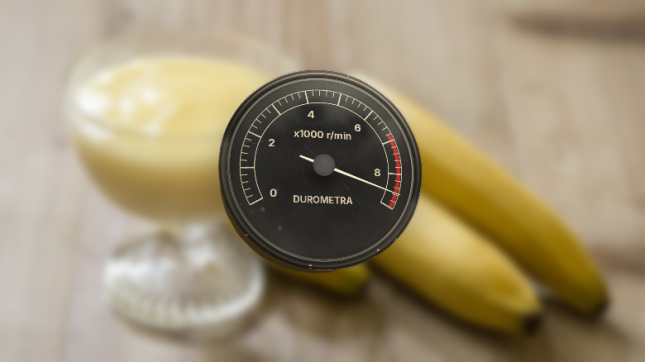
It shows 8600 rpm
